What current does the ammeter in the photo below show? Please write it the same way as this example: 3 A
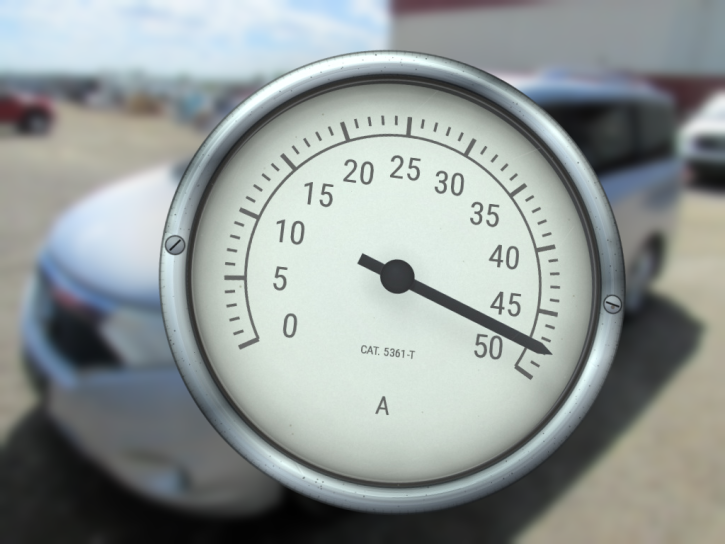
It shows 48 A
